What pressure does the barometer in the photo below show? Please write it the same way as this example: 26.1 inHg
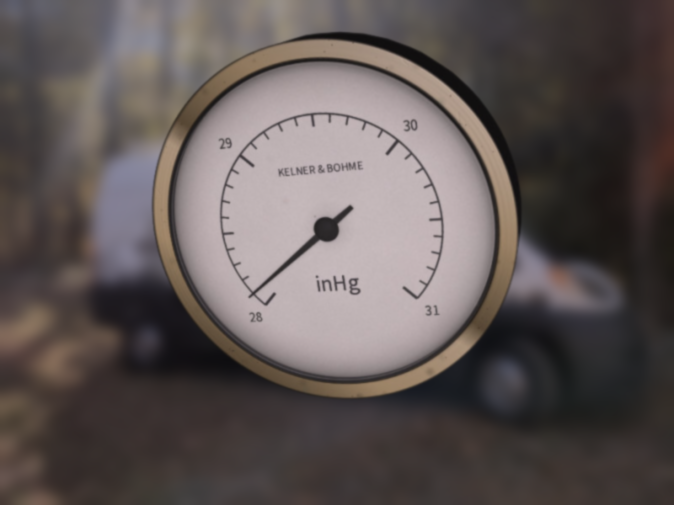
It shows 28.1 inHg
